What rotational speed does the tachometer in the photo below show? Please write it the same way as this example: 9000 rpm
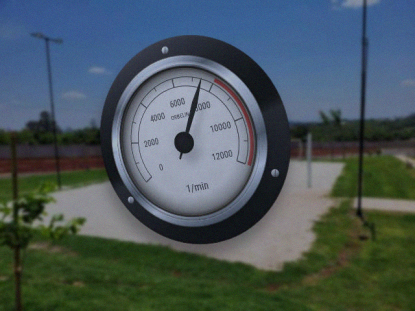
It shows 7500 rpm
